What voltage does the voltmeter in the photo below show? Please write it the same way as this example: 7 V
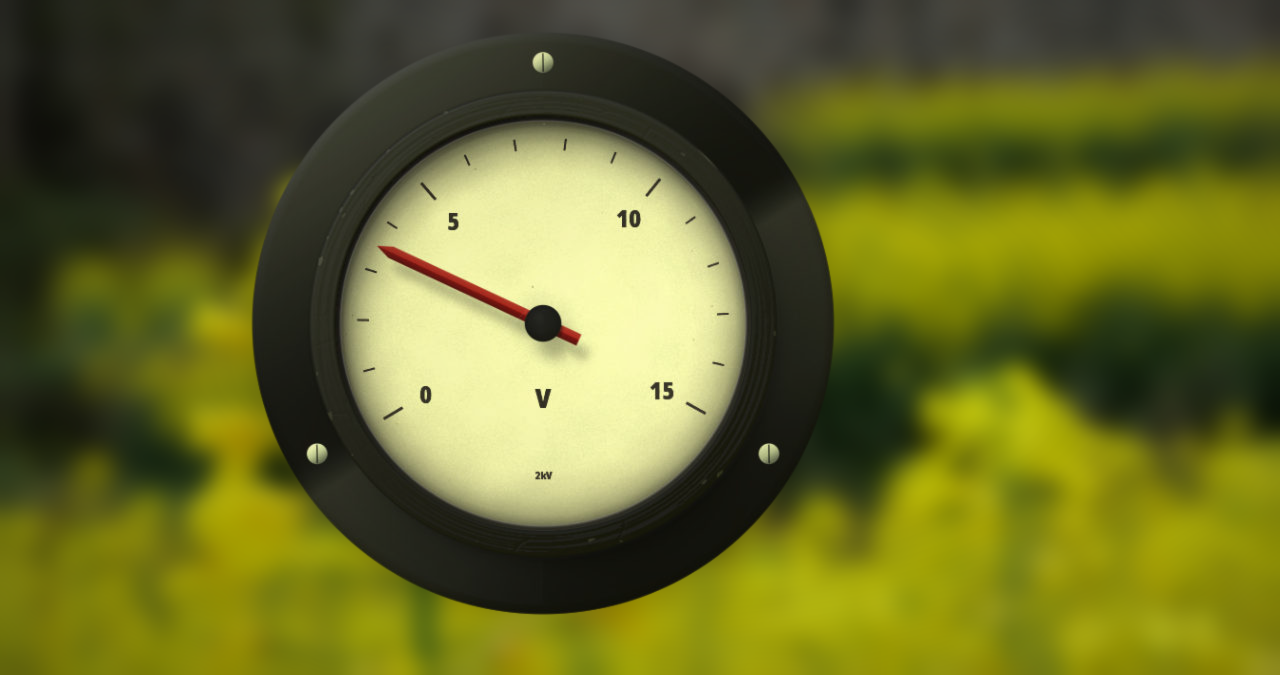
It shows 3.5 V
